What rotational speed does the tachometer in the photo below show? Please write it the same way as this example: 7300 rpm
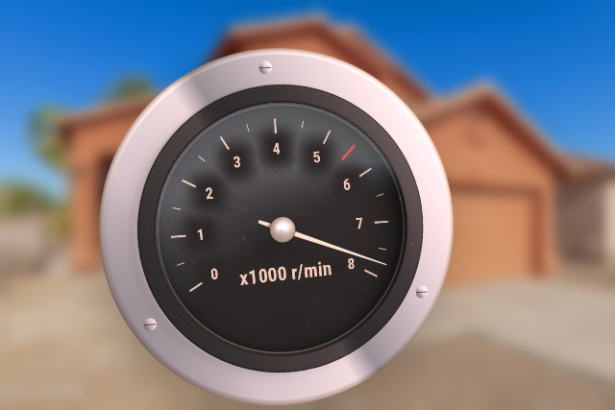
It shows 7750 rpm
